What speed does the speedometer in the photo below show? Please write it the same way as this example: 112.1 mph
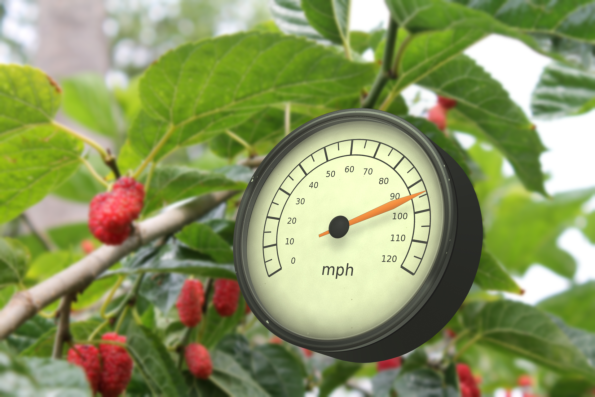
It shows 95 mph
